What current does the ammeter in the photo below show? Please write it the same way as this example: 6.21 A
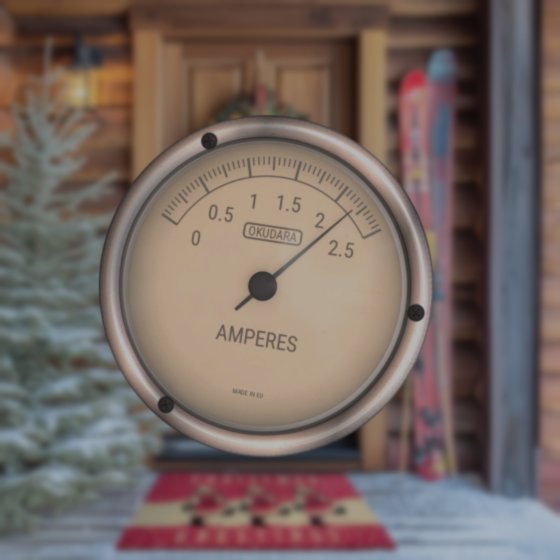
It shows 2.2 A
